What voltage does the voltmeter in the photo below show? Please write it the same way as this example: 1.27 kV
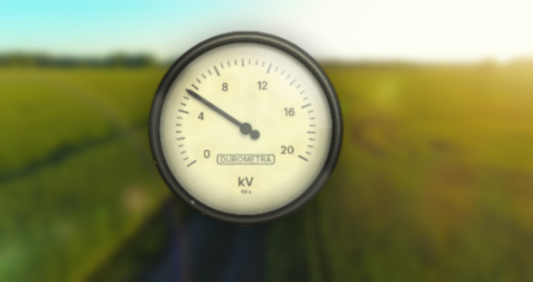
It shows 5.5 kV
